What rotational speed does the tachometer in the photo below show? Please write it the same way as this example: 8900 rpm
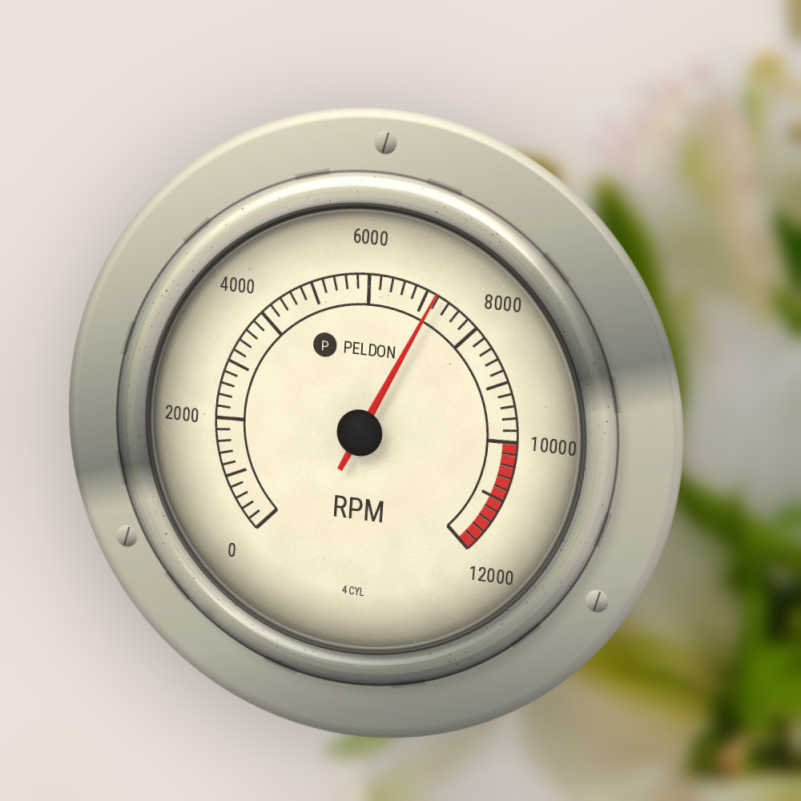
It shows 7200 rpm
